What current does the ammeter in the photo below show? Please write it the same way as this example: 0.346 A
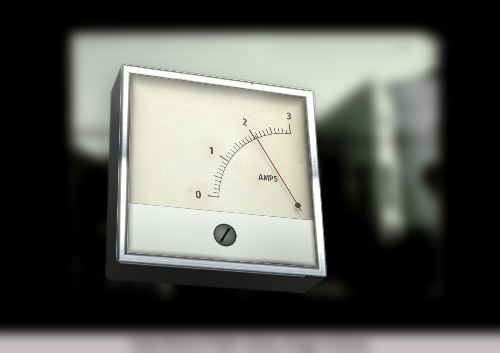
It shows 2 A
